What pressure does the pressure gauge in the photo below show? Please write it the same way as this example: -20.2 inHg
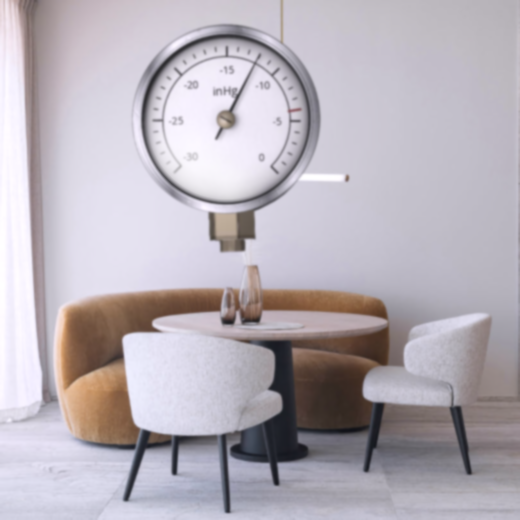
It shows -12 inHg
